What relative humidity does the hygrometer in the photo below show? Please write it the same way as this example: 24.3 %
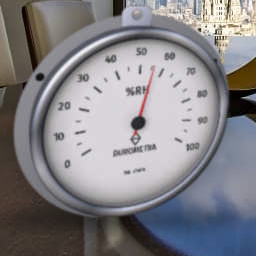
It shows 55 %
